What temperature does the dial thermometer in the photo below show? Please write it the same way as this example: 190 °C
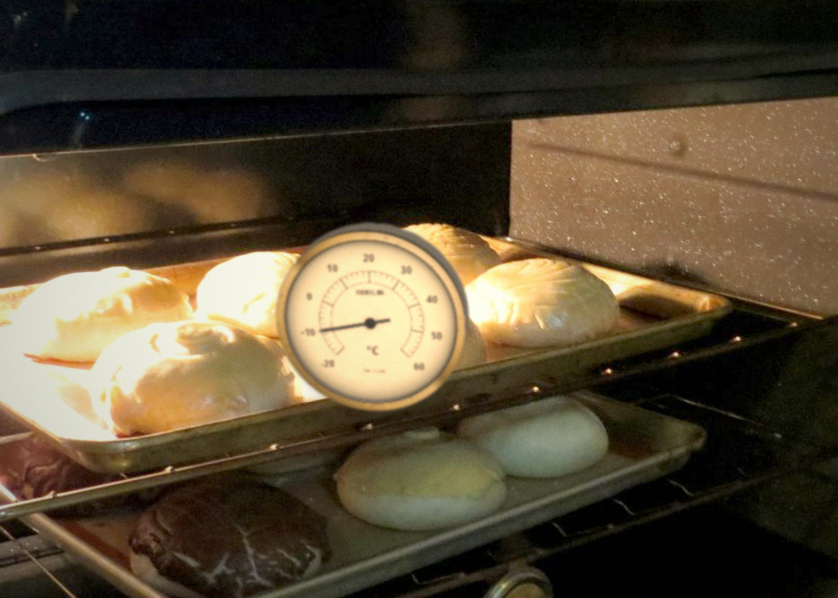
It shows -10 °C
